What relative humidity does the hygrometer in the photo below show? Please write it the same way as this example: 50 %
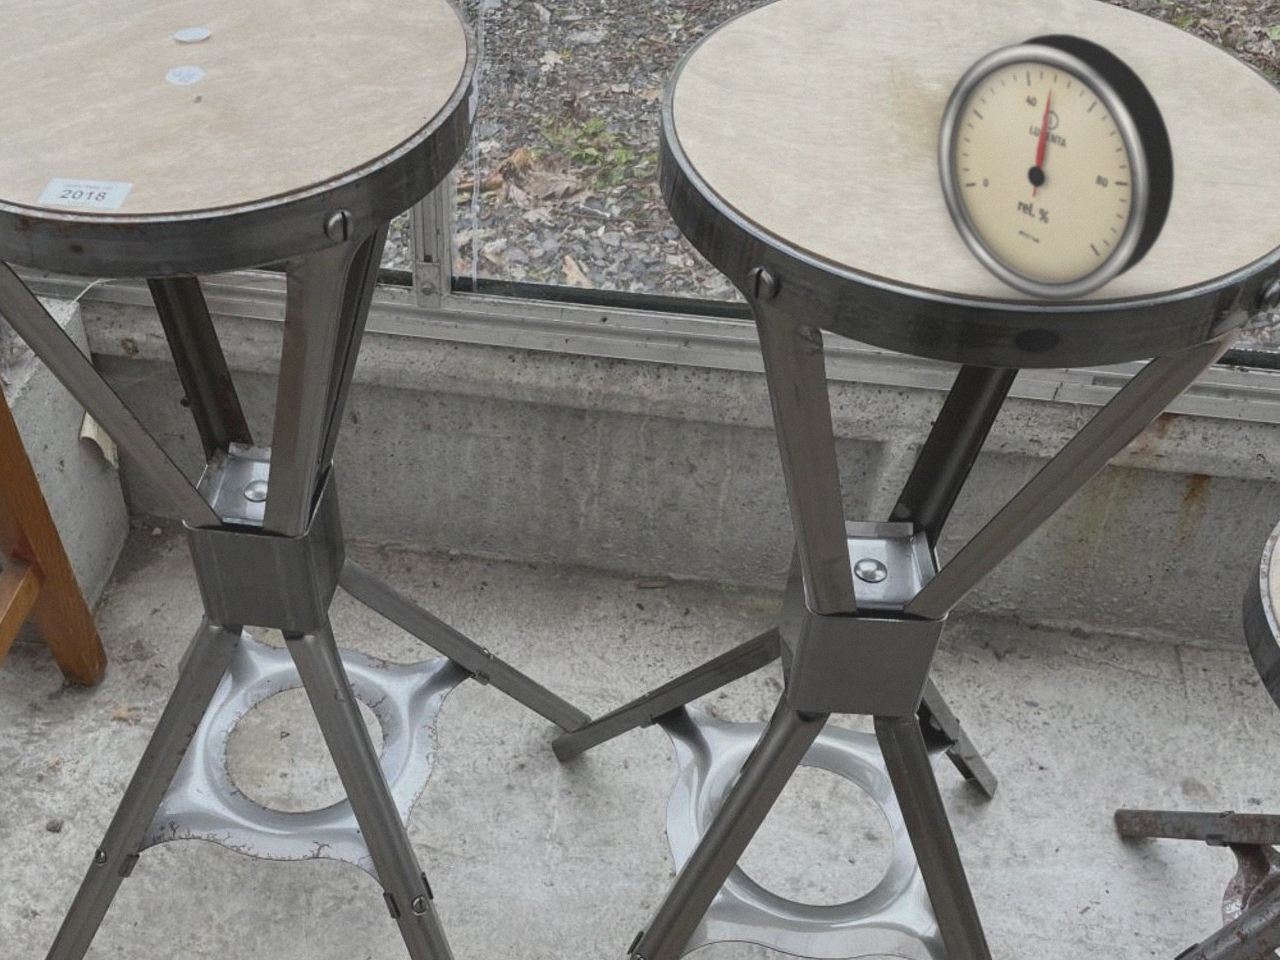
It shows 48 %
